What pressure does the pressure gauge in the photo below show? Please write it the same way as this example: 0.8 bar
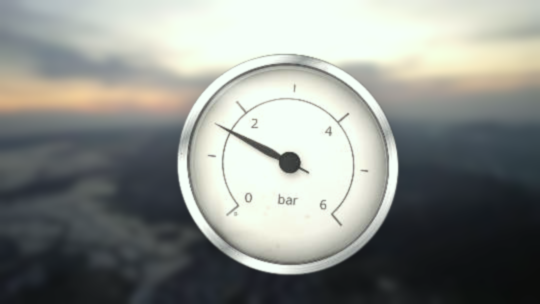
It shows 1.5 bar
